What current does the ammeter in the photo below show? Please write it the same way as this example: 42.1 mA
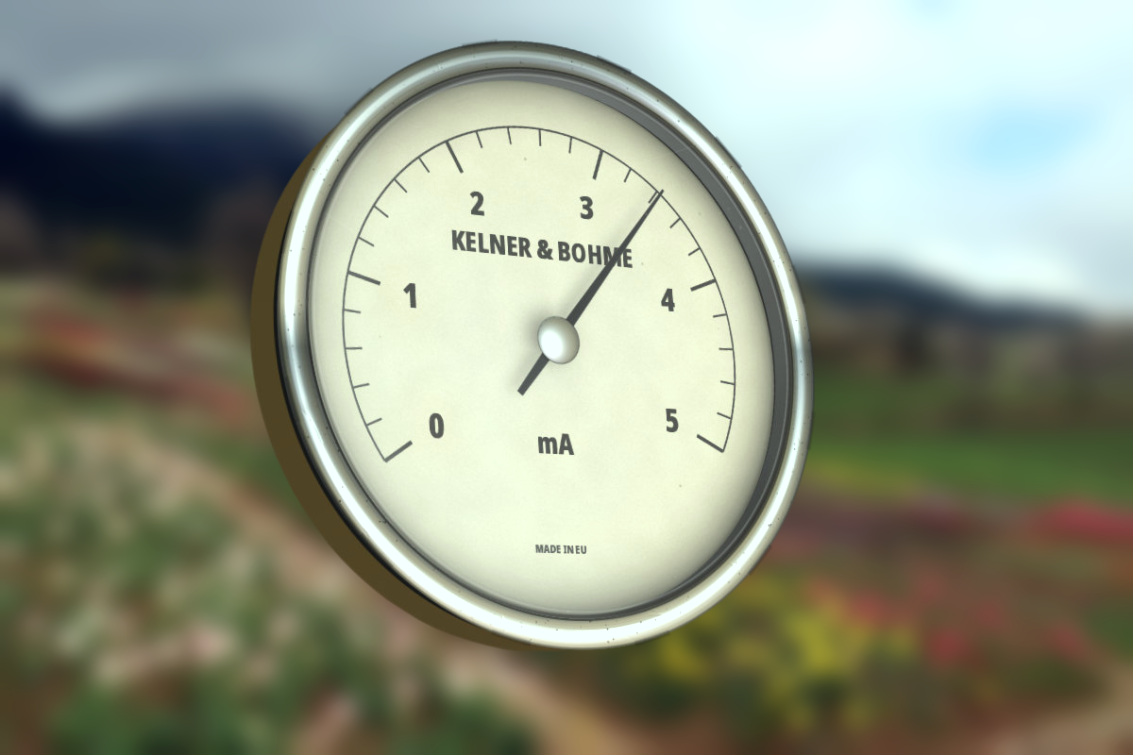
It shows 3.4 mA
